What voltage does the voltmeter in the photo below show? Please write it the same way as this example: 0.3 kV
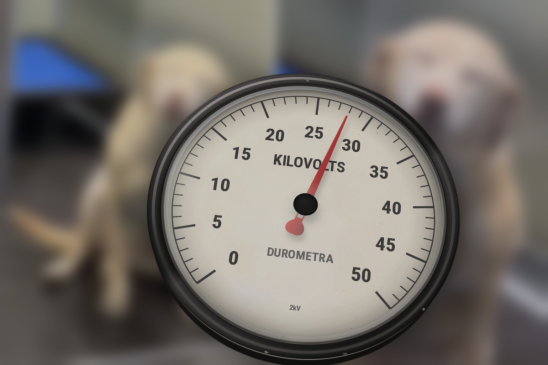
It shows 28 kV
